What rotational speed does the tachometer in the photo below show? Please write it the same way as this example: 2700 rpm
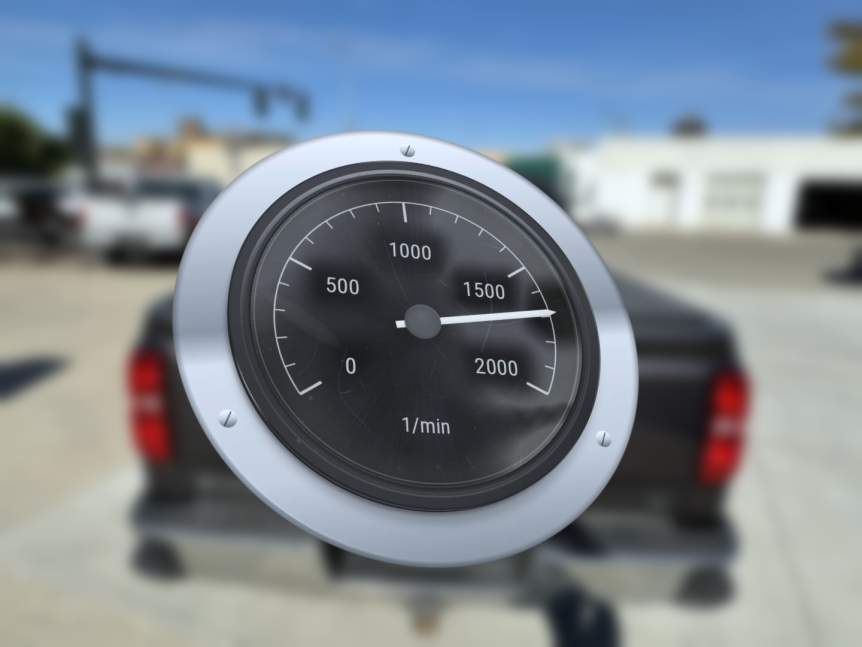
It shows 1700 rpm
